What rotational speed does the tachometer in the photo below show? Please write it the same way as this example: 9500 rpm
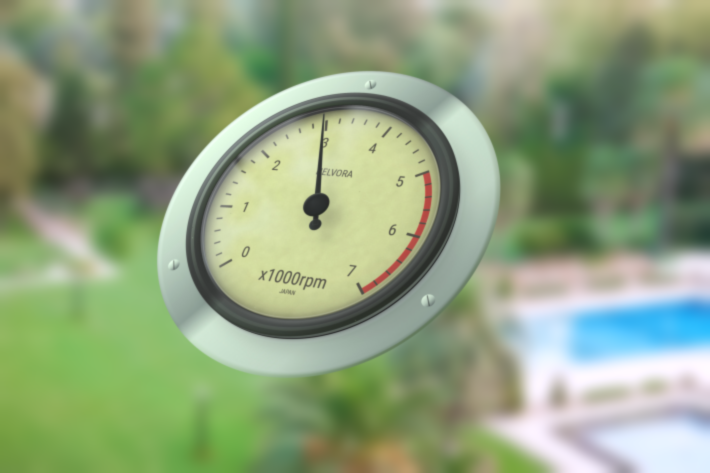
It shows 3000 rpm
